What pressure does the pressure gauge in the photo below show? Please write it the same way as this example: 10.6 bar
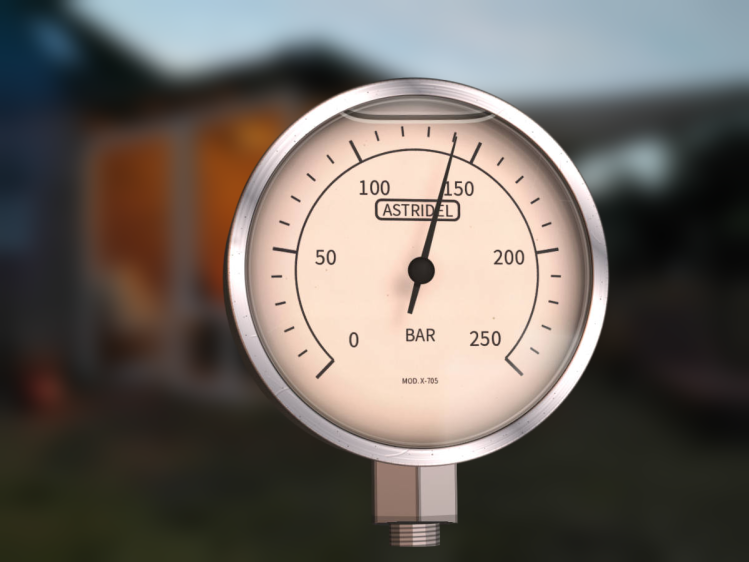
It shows 140 bar
